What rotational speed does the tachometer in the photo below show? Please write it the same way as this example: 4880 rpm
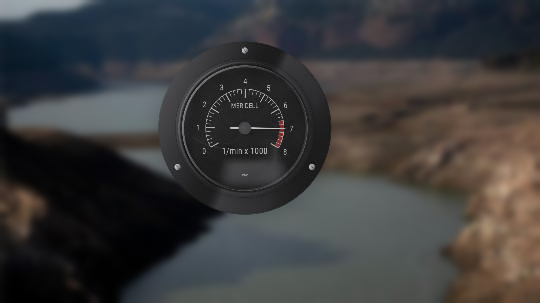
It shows 7000 rpm
